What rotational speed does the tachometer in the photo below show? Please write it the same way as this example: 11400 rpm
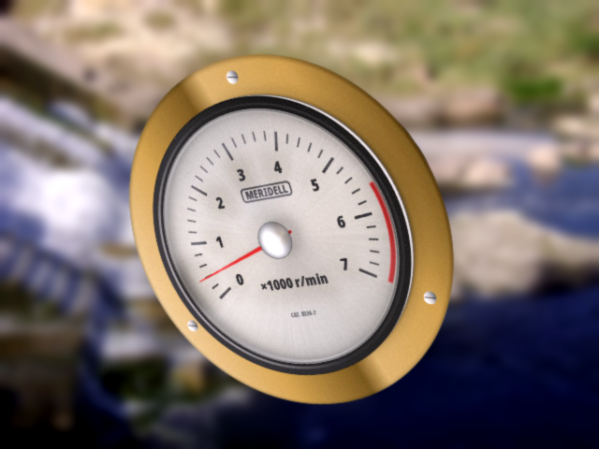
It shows 400 rpm
